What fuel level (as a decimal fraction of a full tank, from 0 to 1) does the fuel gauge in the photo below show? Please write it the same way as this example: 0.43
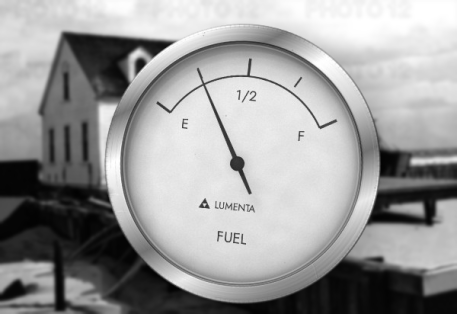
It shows 0.25
